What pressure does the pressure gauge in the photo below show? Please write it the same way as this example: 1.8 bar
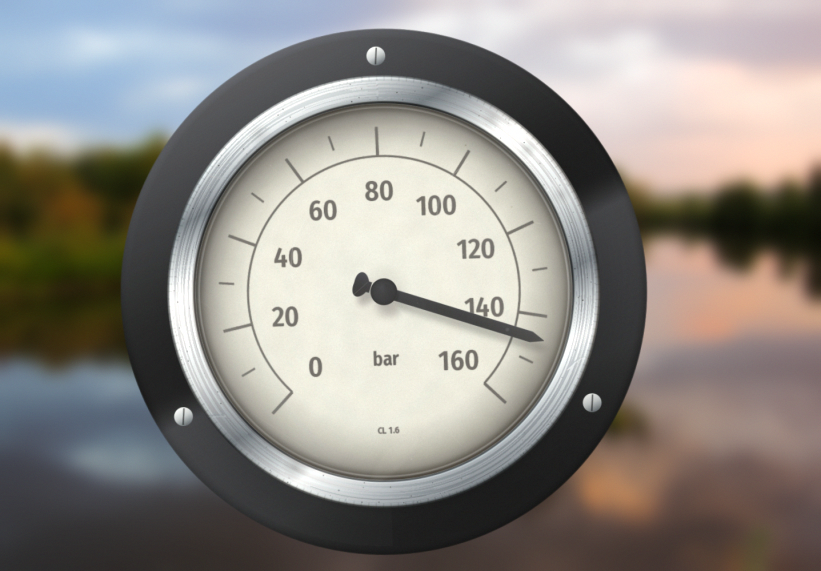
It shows 145 bar
